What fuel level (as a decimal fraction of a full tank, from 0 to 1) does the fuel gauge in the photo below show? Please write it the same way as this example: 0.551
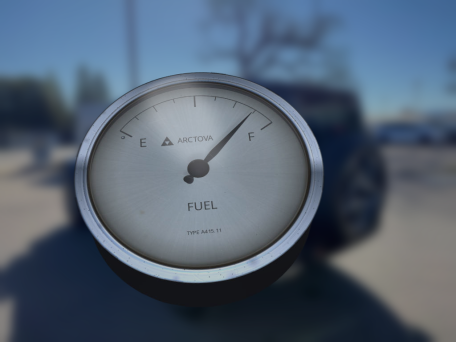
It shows 0.875
